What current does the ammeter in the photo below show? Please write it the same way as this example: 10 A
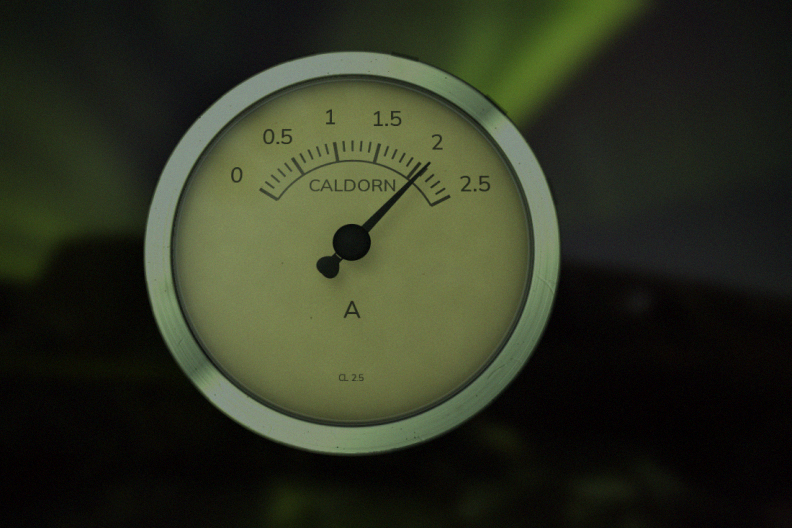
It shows 2.1 A
